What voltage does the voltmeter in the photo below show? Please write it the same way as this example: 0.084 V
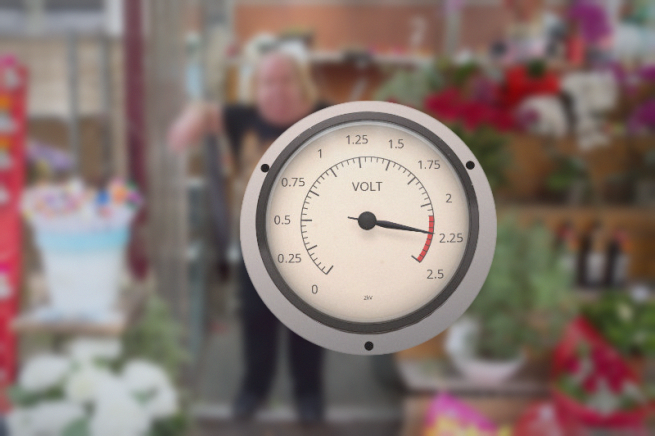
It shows 2.25 V
